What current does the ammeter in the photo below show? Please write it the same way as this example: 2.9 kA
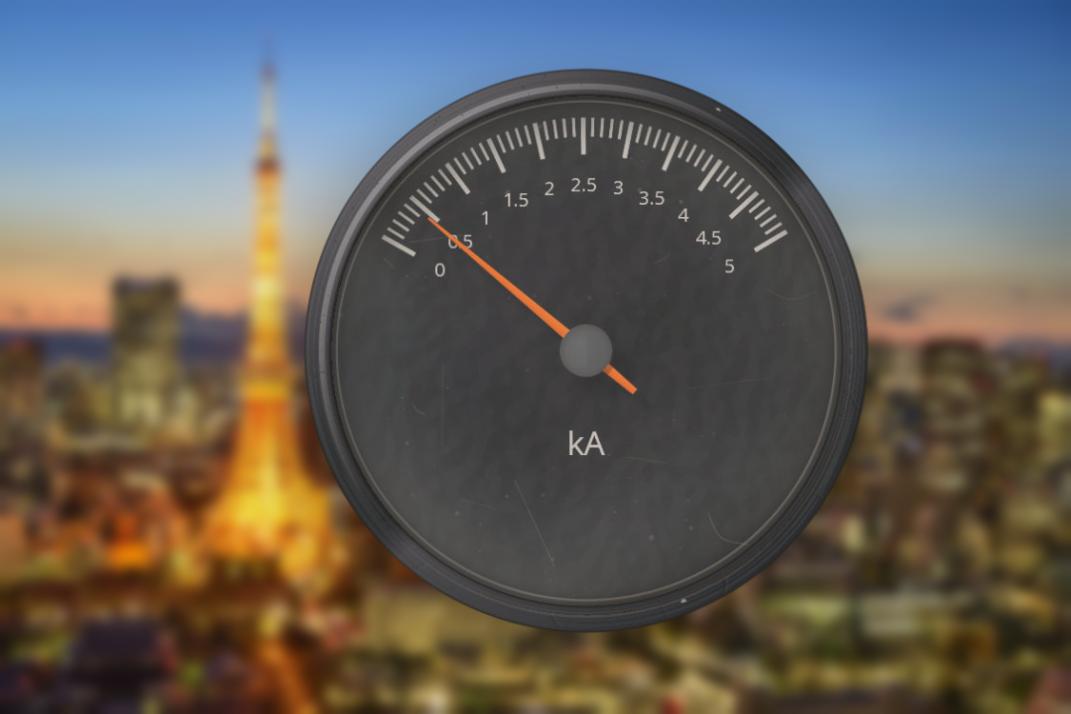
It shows 0.45 kA
